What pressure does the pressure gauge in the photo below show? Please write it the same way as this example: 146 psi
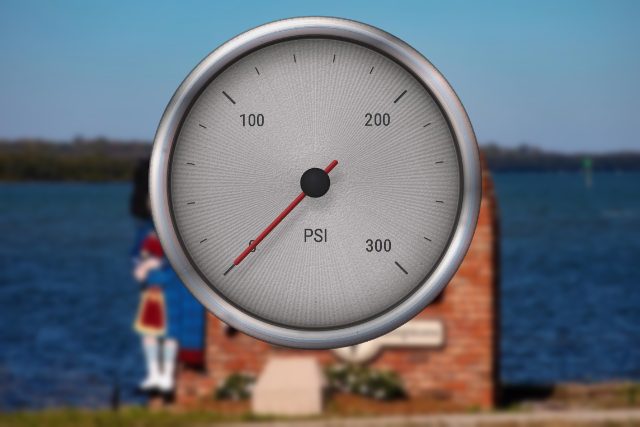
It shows 0 psi
